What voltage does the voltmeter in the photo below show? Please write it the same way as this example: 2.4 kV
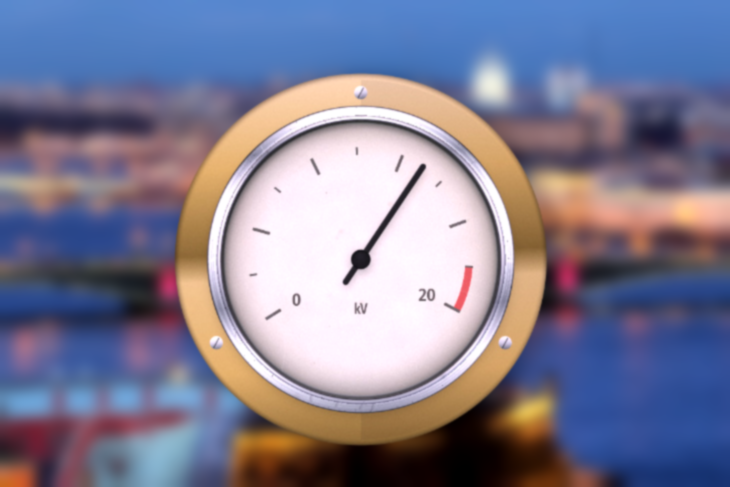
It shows 13 kV
